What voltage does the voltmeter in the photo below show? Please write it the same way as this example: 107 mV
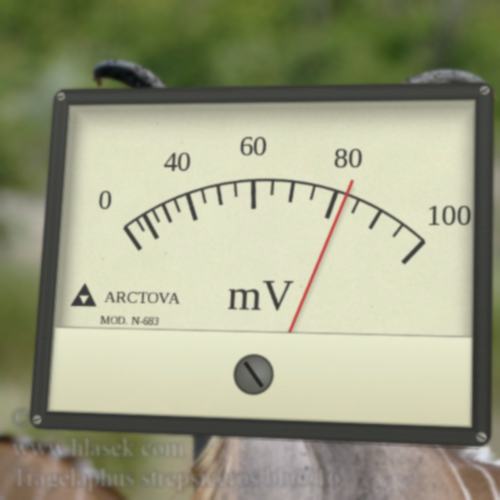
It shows 82.5 mV
